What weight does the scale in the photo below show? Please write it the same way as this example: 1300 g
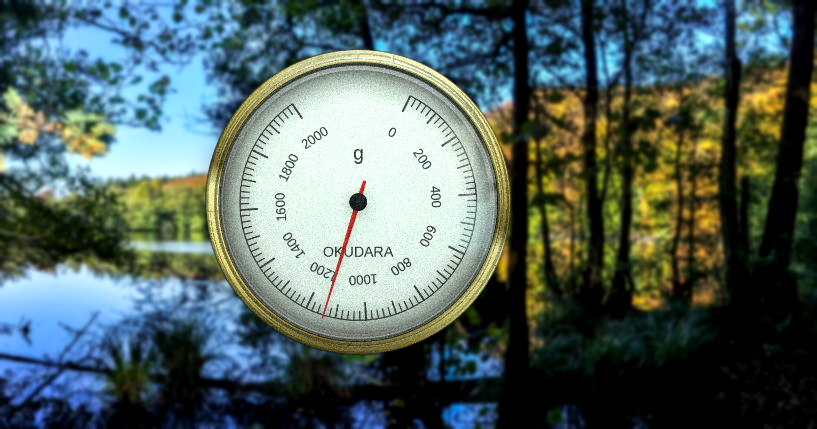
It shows 1140 g
